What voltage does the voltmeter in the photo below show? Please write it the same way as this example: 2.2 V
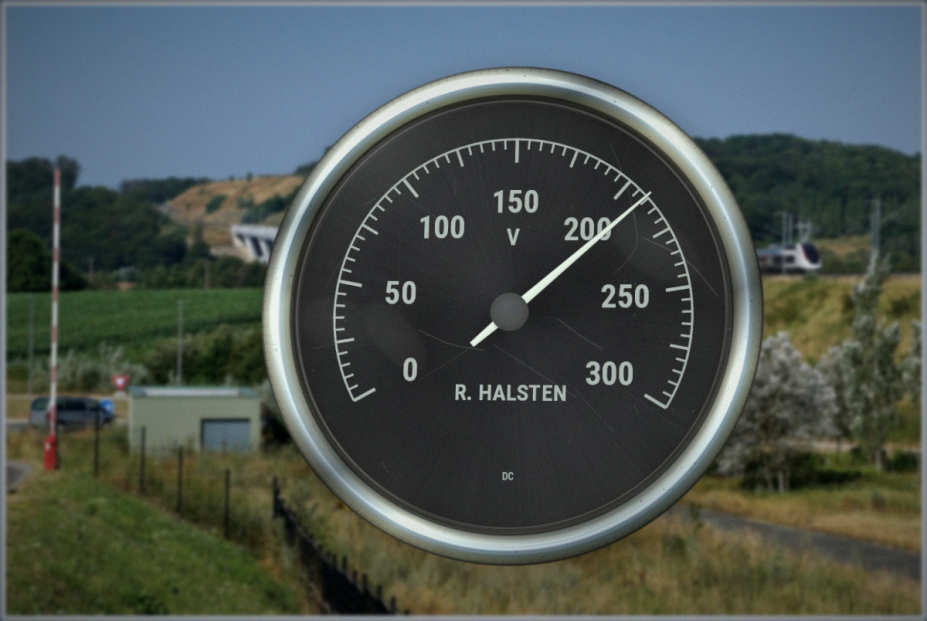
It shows 210 V
